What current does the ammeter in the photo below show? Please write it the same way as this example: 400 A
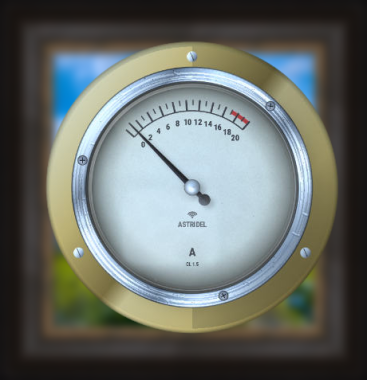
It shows 1 A
